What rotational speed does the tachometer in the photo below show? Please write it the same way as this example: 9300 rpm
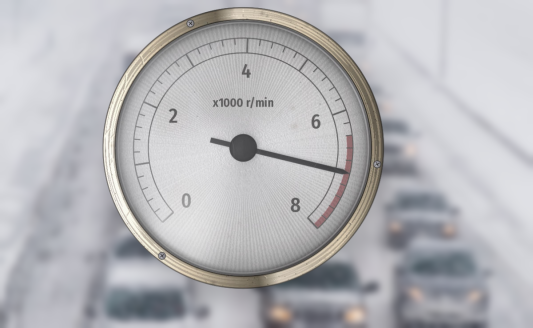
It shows 7000 rpm
